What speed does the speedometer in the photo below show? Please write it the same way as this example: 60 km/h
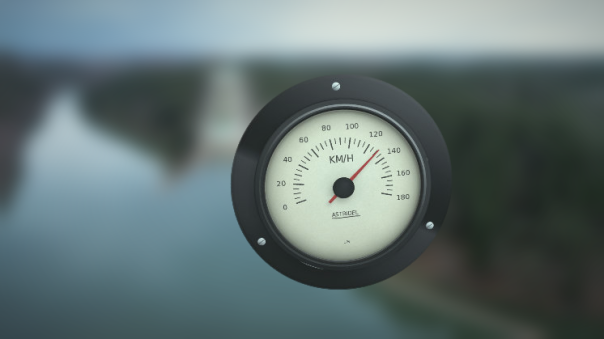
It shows 130 km/h
